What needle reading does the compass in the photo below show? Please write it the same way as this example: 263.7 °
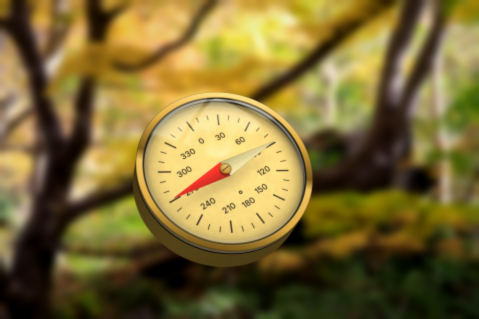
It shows 270 °
